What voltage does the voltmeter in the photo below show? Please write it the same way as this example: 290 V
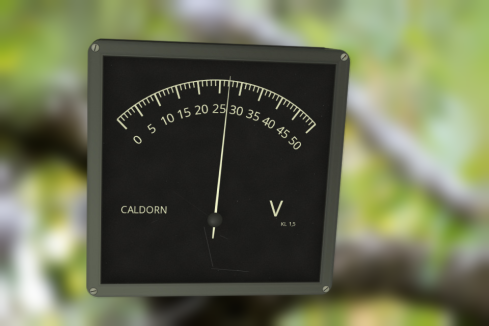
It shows 27 V
